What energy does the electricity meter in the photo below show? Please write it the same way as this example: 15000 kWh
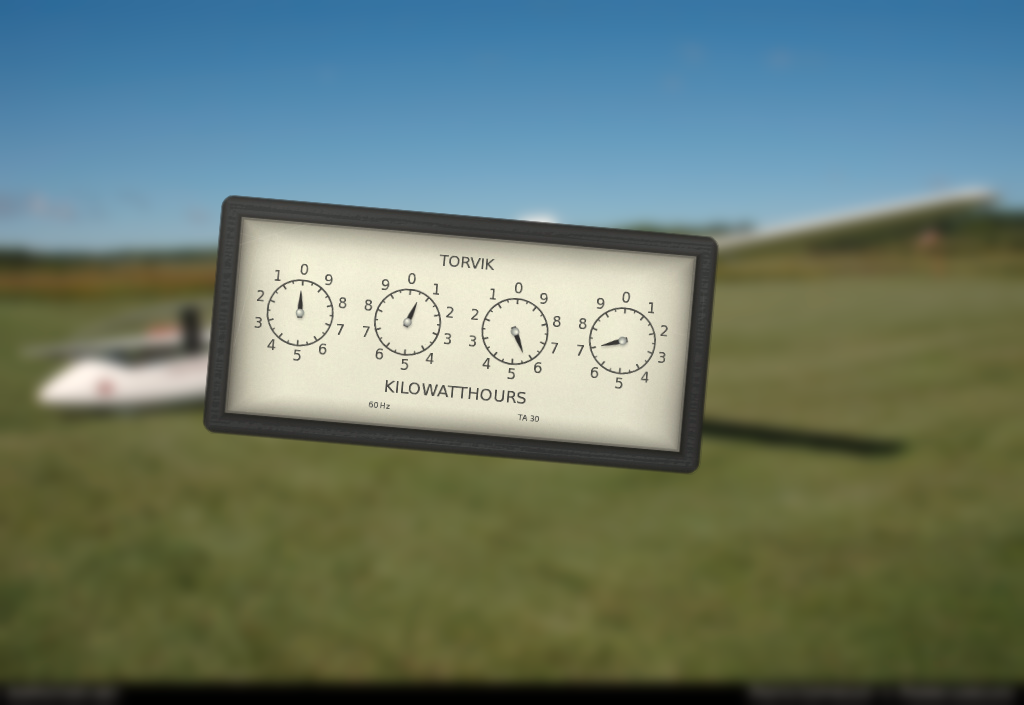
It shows 57 kWh
